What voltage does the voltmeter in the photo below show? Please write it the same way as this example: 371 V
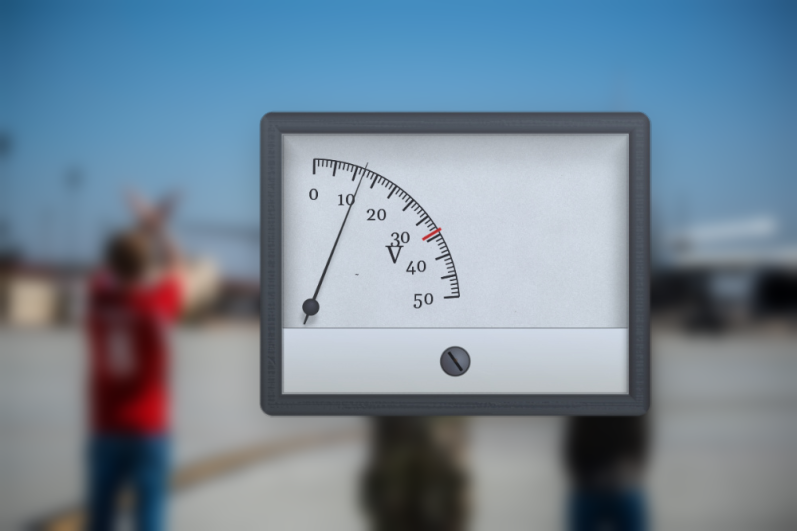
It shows 12 V
